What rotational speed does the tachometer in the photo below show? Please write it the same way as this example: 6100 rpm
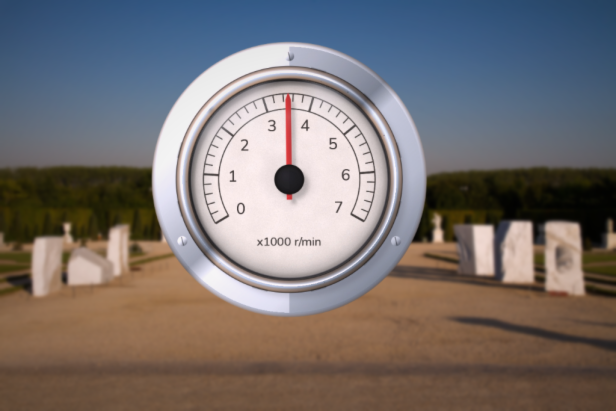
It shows 3500 rpm
